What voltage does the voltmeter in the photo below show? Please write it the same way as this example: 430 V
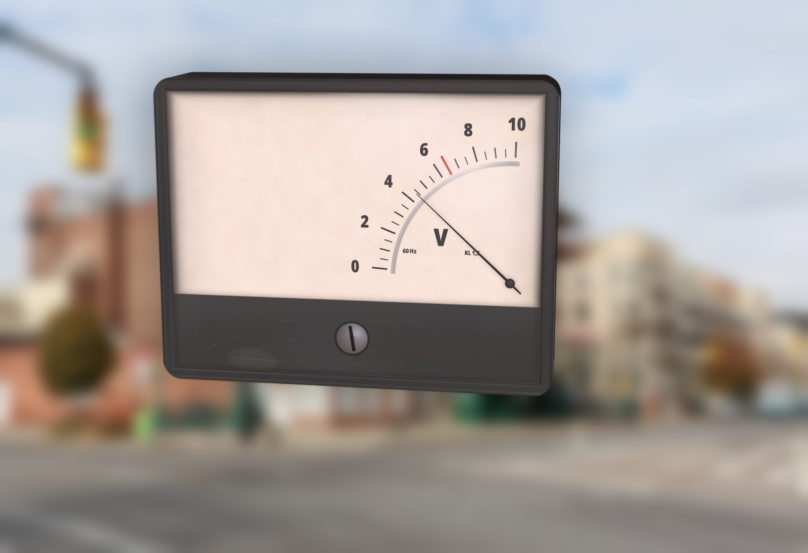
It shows 4.5 V
